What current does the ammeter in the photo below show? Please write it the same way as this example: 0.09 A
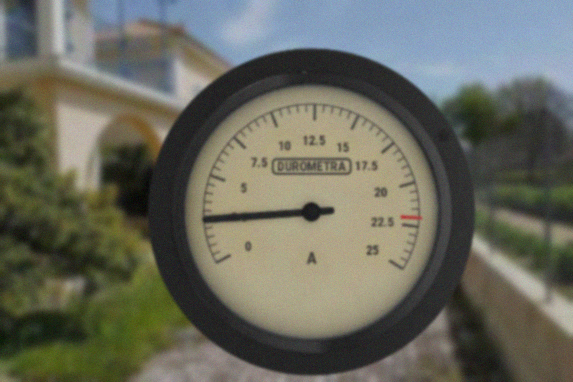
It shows 2.5 A
